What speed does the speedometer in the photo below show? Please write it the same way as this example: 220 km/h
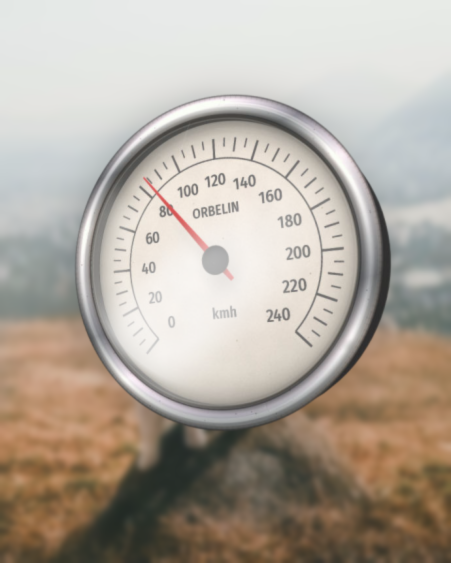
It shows 85 km/h
